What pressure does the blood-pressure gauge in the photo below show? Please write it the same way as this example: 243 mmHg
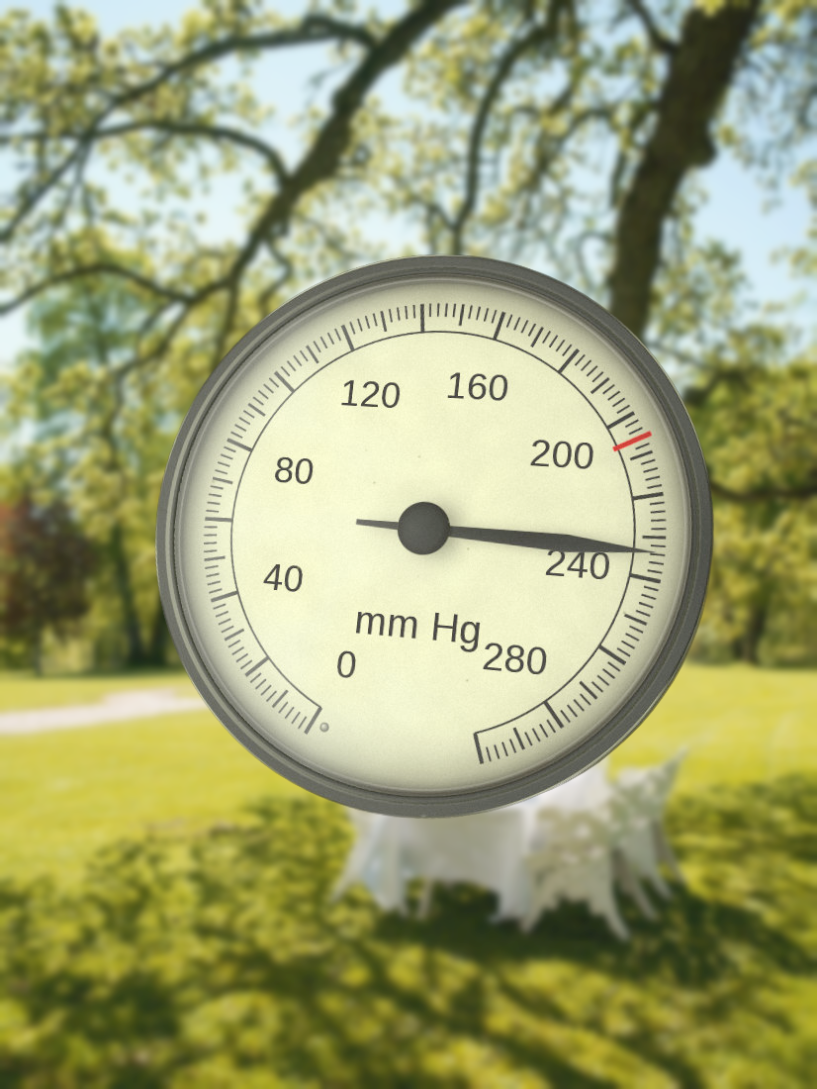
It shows 234 mmHg
